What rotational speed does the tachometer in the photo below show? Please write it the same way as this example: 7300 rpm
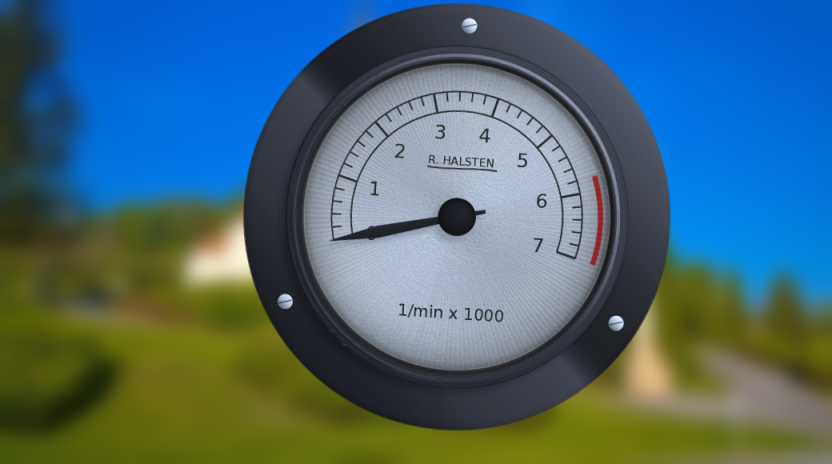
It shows 0 rpm
